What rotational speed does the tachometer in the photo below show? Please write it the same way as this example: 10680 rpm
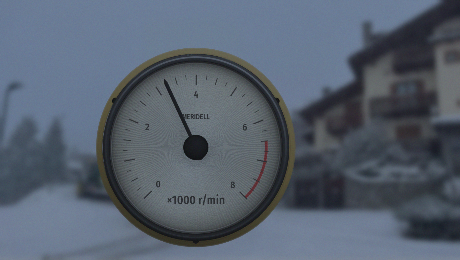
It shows 3250 rpm
